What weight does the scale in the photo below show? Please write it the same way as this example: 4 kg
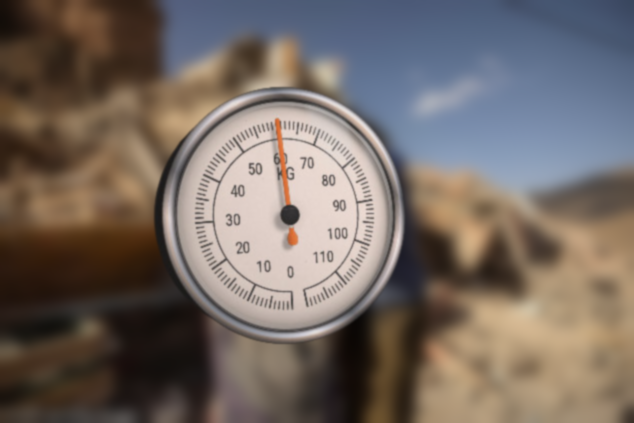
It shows 60 kg
